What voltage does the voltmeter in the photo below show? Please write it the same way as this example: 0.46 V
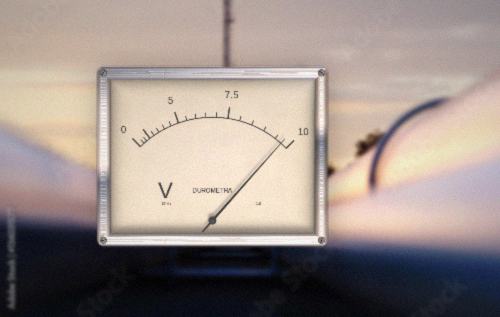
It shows 9.75 V
